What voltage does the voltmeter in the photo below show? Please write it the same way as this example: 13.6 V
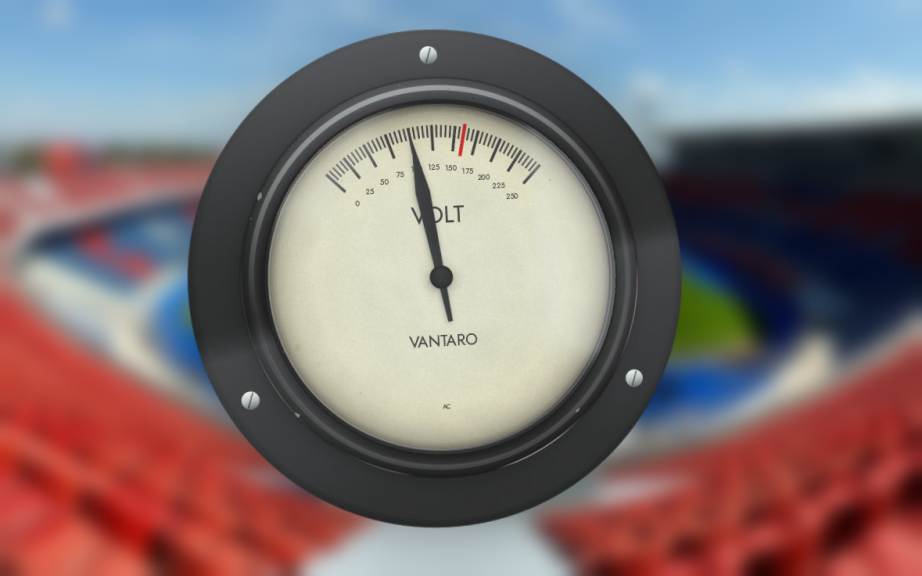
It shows 100 V
